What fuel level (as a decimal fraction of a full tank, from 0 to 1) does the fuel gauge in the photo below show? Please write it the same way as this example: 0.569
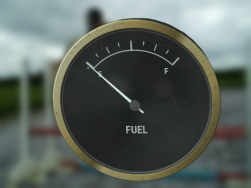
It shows 0
